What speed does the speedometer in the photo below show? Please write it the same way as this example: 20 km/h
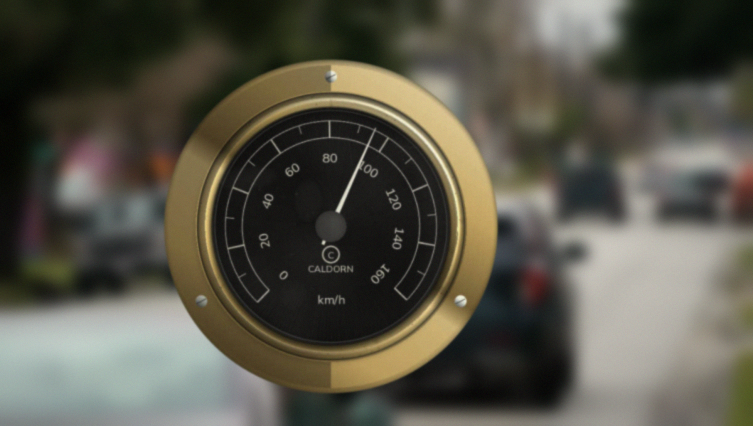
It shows 95 km/h
